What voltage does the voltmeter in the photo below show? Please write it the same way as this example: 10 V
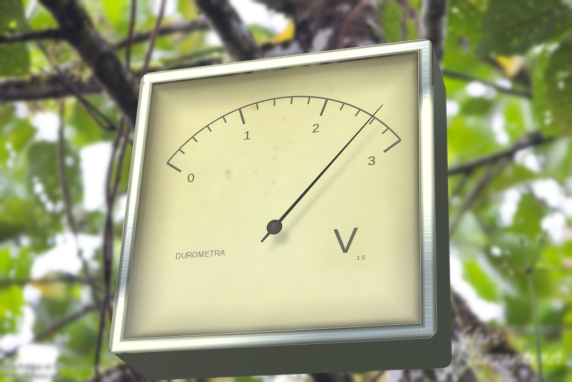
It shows 2.6 V
